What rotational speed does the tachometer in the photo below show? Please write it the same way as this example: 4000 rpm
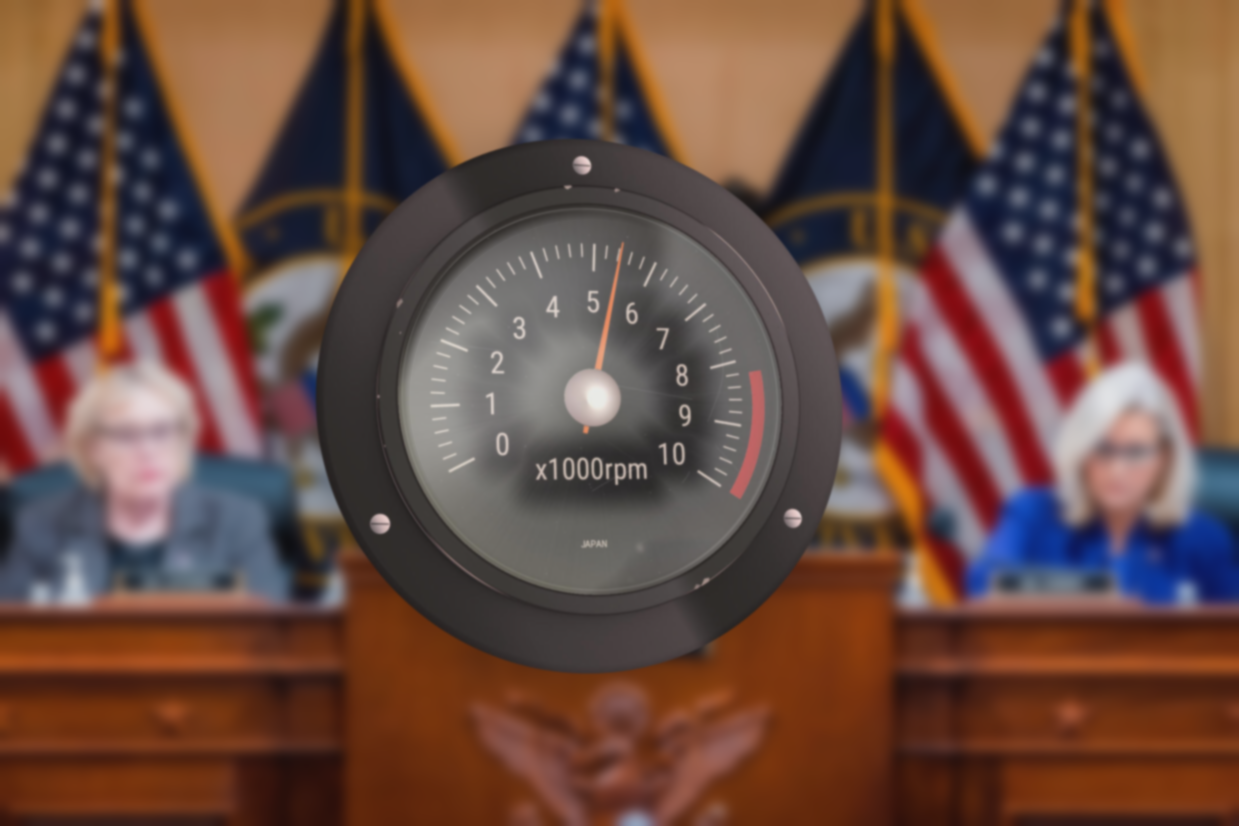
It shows 5400 rpm
